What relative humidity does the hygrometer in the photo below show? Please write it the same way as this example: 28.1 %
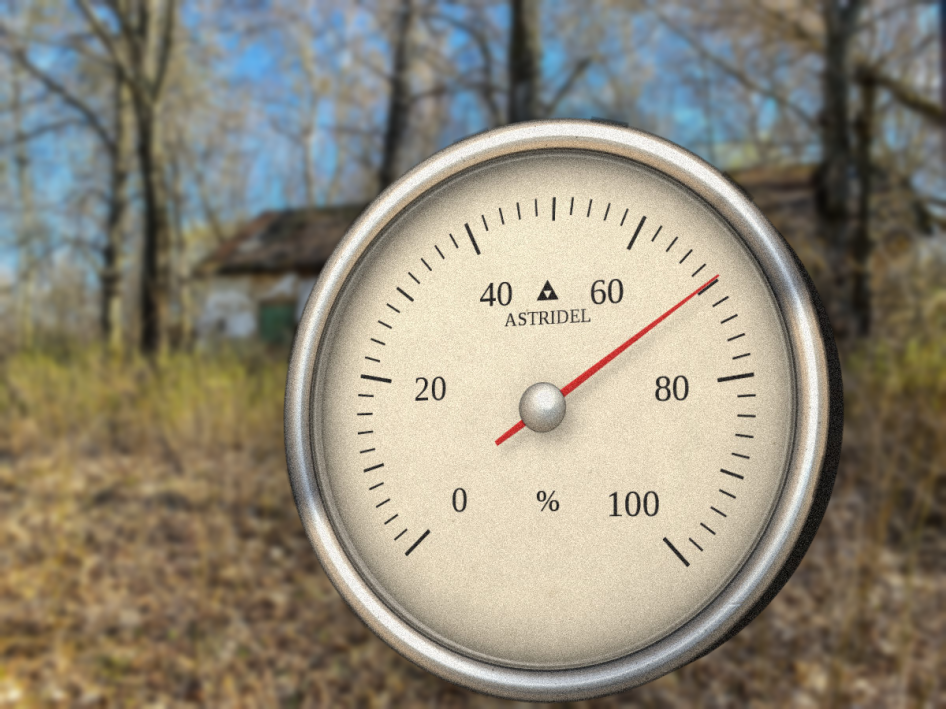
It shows 70 %
